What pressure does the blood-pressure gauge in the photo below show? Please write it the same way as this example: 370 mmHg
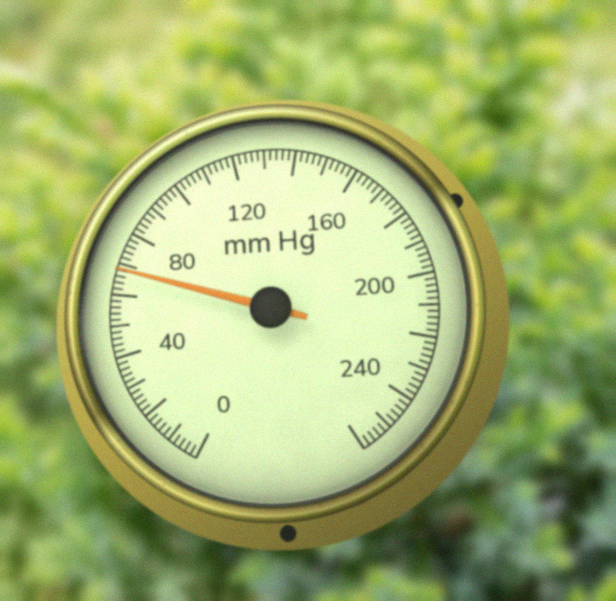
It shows 68 mmHg
